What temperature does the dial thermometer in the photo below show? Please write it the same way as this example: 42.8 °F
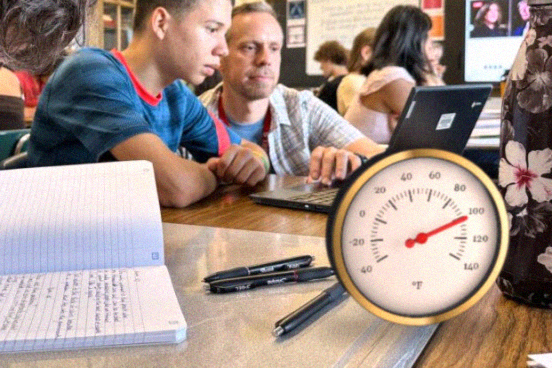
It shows 100 °F
